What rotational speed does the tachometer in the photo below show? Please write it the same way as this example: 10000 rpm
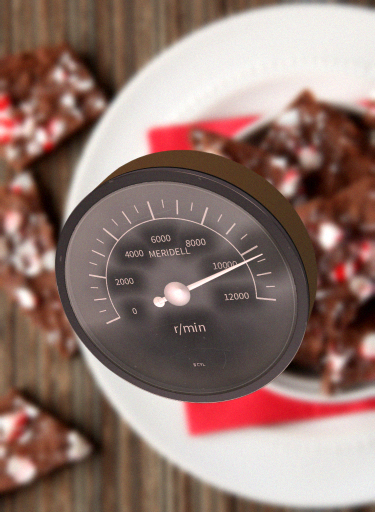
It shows 10250 rpm
